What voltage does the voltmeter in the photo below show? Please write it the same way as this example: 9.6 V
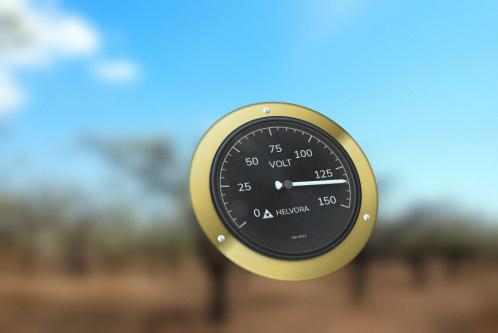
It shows 135 V
